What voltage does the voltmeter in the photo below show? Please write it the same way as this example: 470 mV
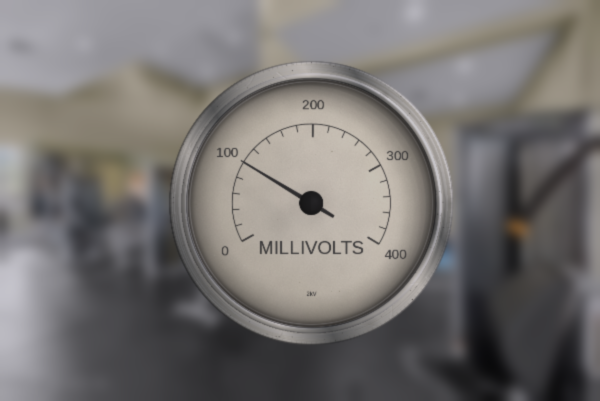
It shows 100 mV
